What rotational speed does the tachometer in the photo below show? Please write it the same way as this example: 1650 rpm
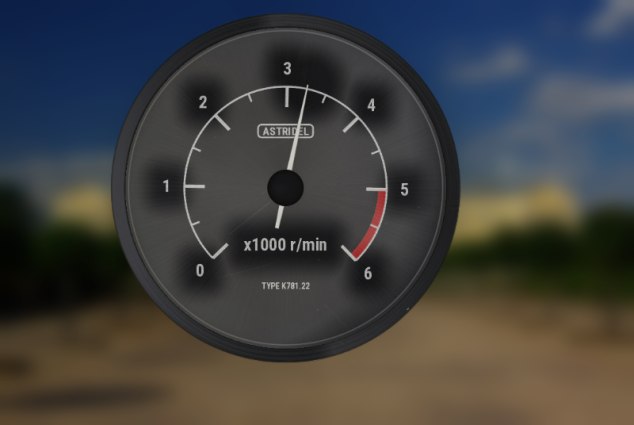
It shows 3250 rpm
